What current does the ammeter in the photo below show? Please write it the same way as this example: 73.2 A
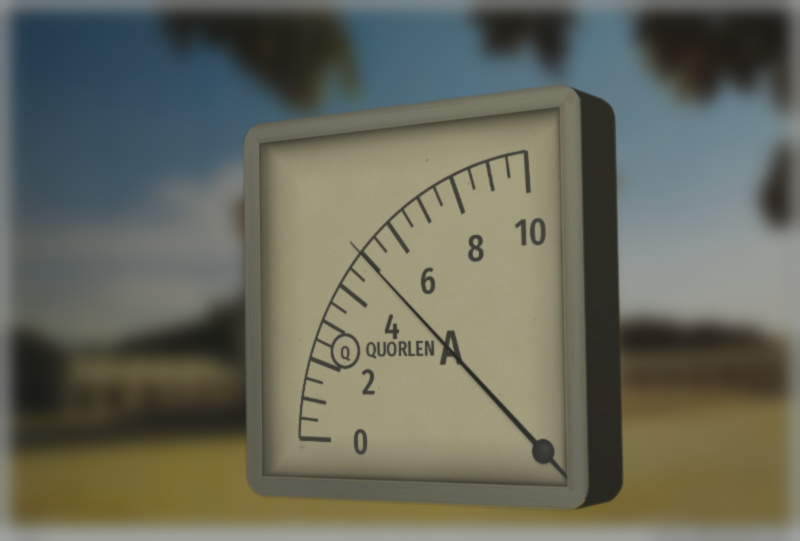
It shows 5 A
